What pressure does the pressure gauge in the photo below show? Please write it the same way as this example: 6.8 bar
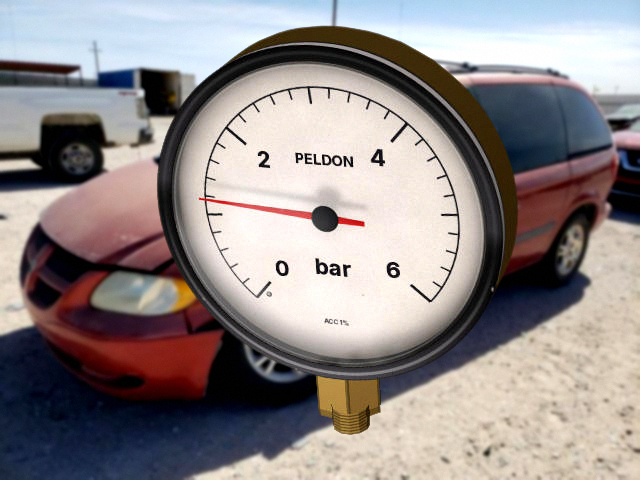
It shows 1.2 bar
